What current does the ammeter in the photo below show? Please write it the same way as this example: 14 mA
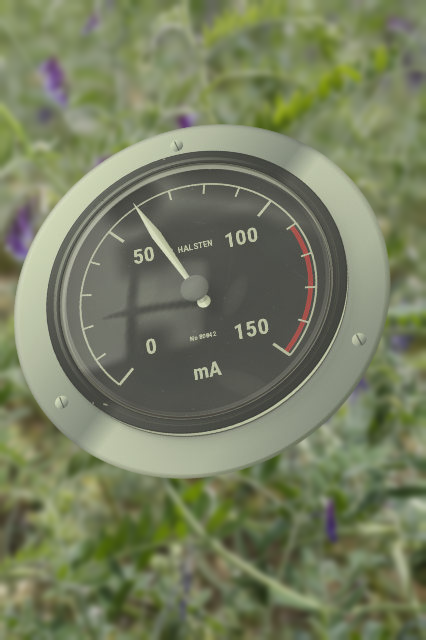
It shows 60 mA
